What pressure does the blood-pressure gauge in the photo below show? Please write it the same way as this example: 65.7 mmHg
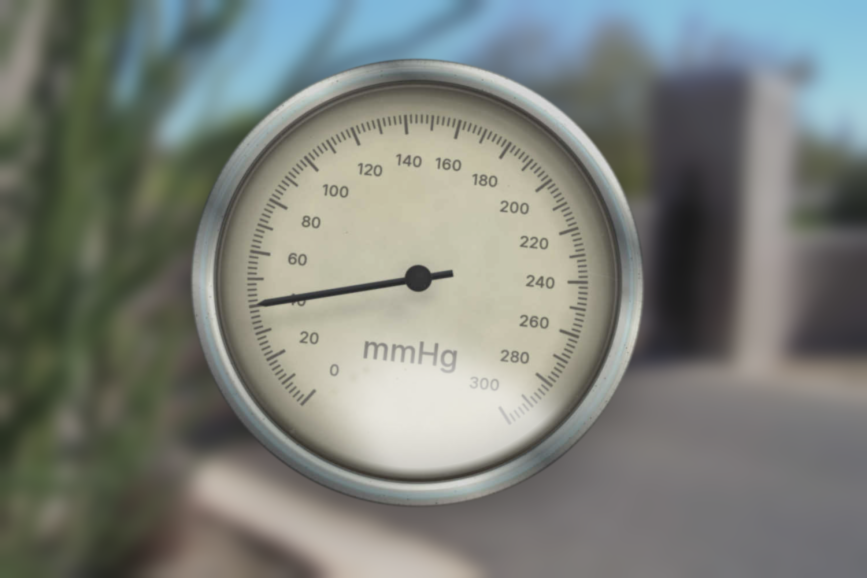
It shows 40 mmHg
